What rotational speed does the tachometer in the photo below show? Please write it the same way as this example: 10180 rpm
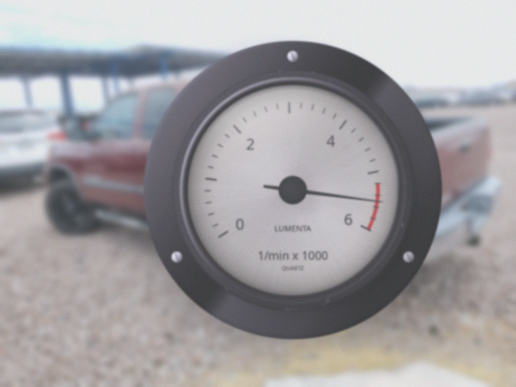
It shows 5500 rpm
